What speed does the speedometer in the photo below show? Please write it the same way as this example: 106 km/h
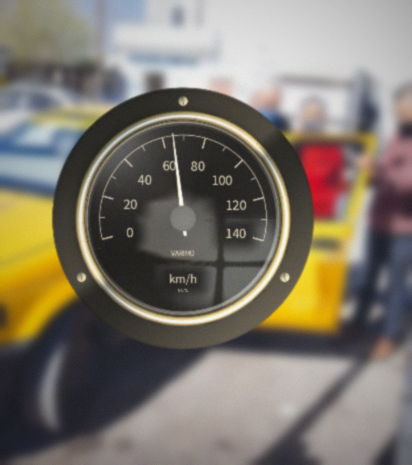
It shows 65 km/h
